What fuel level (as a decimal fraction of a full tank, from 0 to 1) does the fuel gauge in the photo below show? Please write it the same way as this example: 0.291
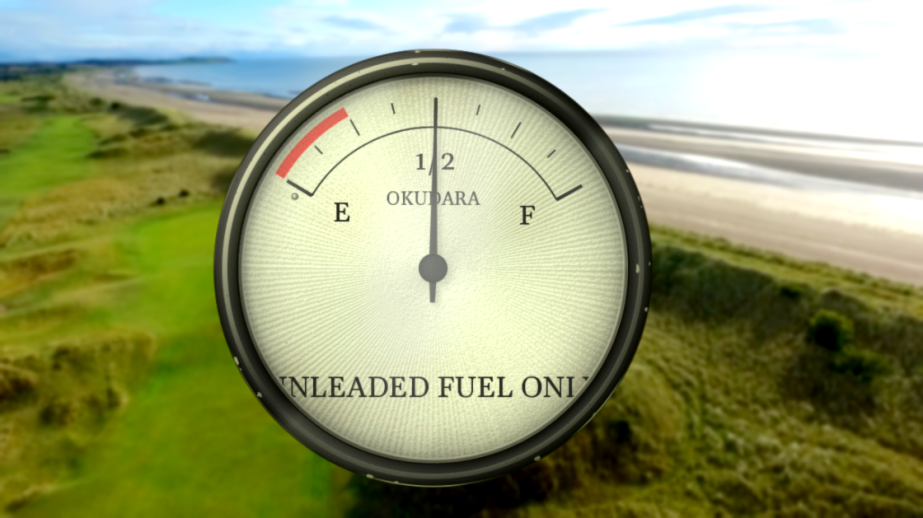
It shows 0.5
